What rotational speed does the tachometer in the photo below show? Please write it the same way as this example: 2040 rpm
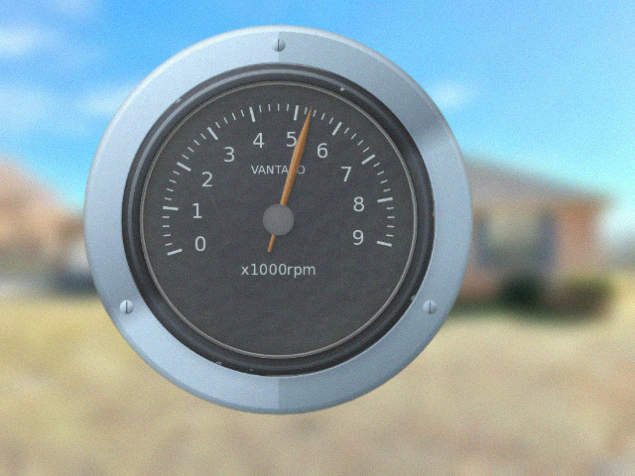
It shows 5300 rpm
